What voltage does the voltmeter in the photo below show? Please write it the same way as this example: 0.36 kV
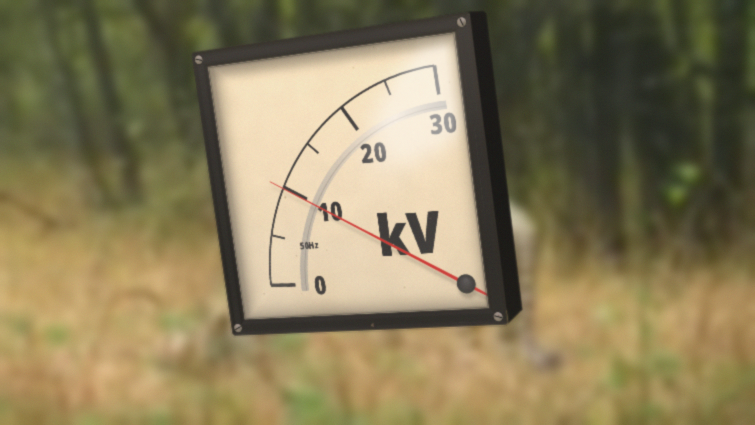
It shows 10 kV
